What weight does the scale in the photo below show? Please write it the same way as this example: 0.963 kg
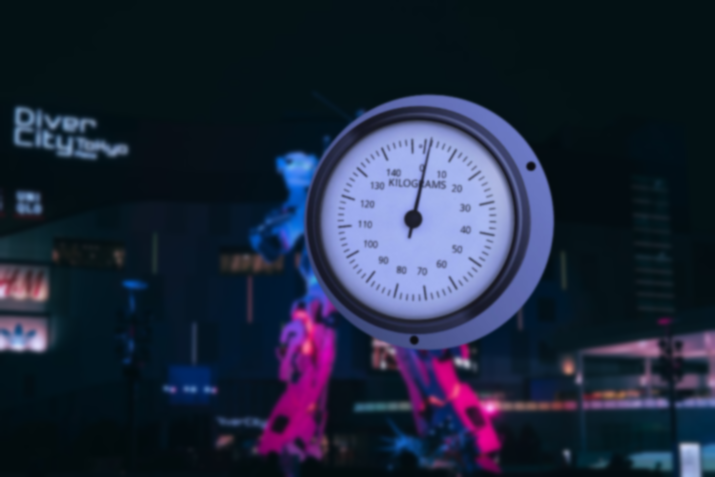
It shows 2 kg
